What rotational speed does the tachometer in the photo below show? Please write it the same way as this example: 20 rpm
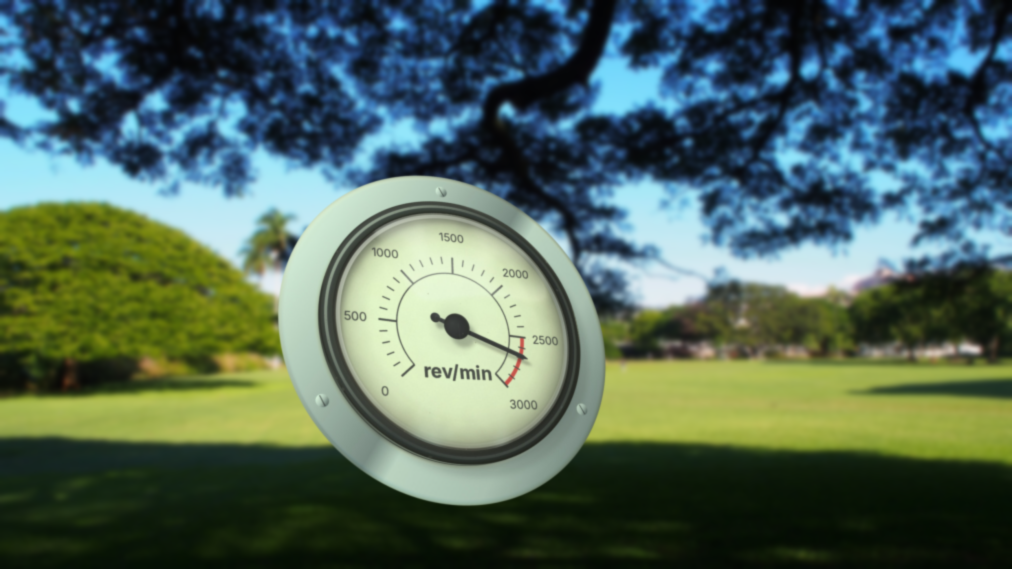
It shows 2700 rpm
